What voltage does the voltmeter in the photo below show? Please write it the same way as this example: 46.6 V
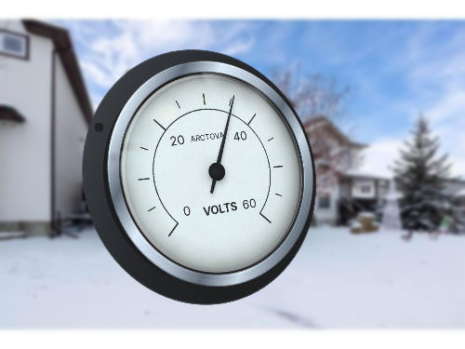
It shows 35 V
